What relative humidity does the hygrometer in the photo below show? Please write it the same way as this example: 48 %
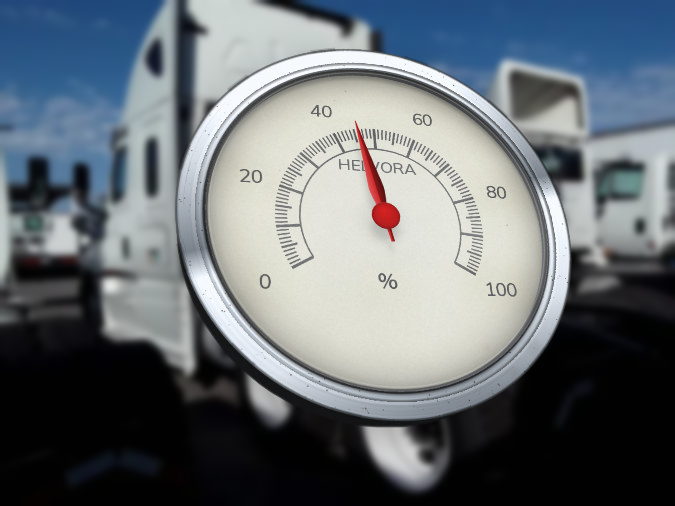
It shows 45 %
